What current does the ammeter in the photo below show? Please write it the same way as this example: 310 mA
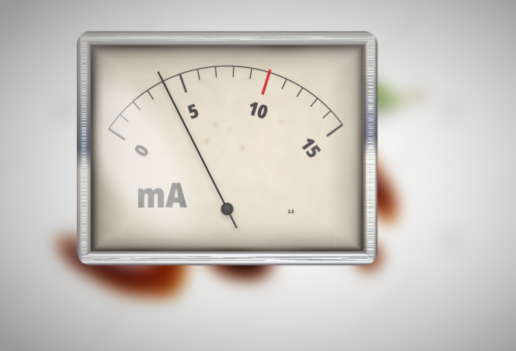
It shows 4 mA
